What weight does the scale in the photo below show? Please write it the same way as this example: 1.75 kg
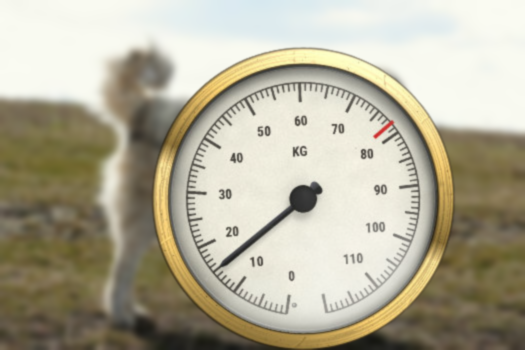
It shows 15 kg
